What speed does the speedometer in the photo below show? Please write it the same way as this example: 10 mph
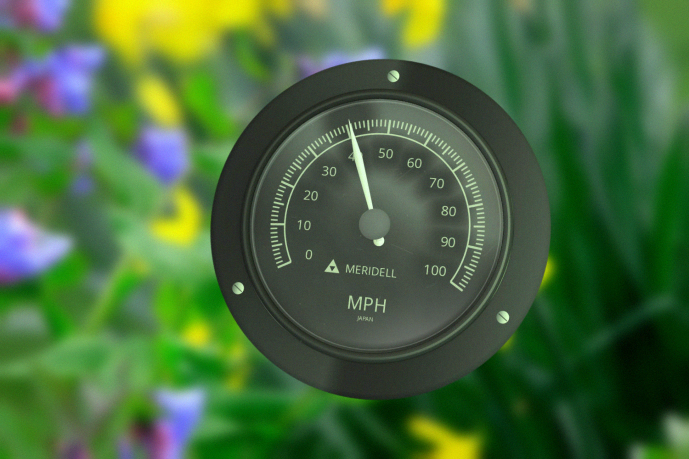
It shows 41 mph
